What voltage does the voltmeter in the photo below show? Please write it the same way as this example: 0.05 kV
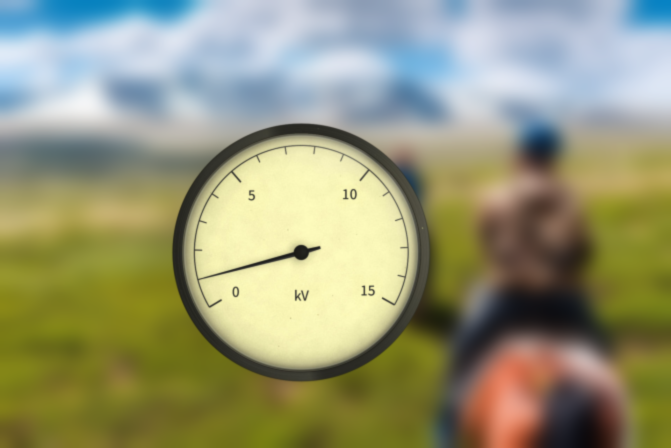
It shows 1 kV
